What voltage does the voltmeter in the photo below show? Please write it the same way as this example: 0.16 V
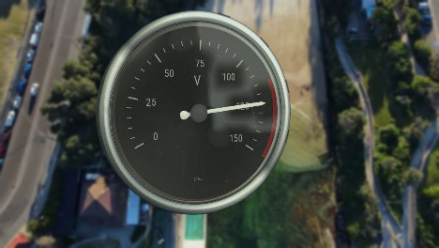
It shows 125 V
